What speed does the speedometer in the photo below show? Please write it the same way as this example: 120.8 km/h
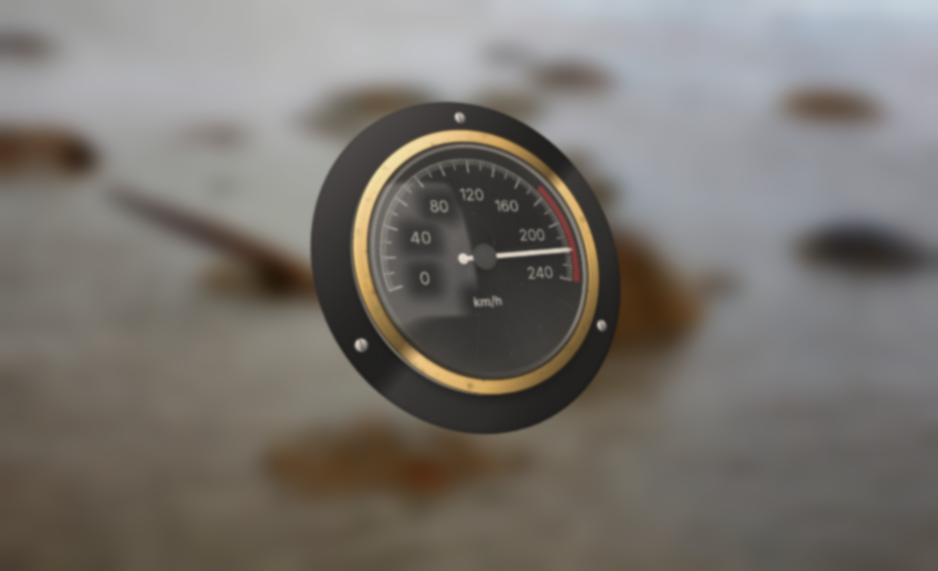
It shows 220 km/h
